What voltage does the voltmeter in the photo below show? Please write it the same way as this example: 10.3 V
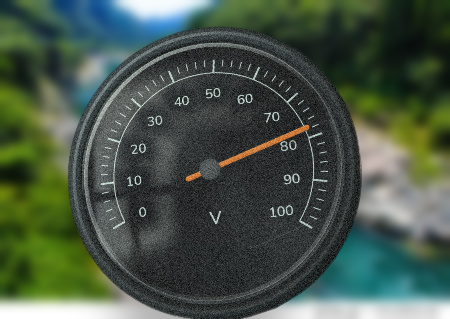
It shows 78 V
